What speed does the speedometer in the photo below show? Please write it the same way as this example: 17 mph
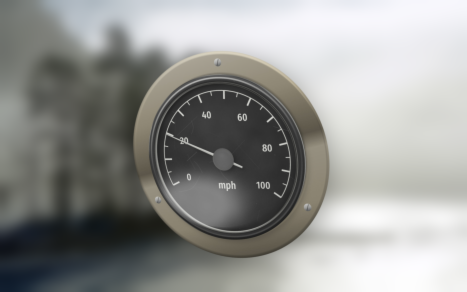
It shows 20 mph
